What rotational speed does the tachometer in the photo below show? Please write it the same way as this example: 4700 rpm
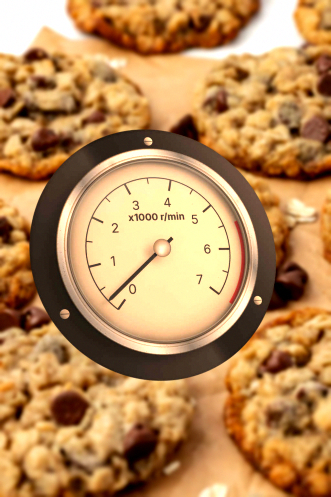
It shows 250 rpm
